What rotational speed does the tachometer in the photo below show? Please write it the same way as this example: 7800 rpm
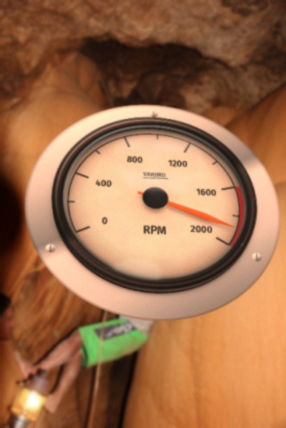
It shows 1900 rpm
